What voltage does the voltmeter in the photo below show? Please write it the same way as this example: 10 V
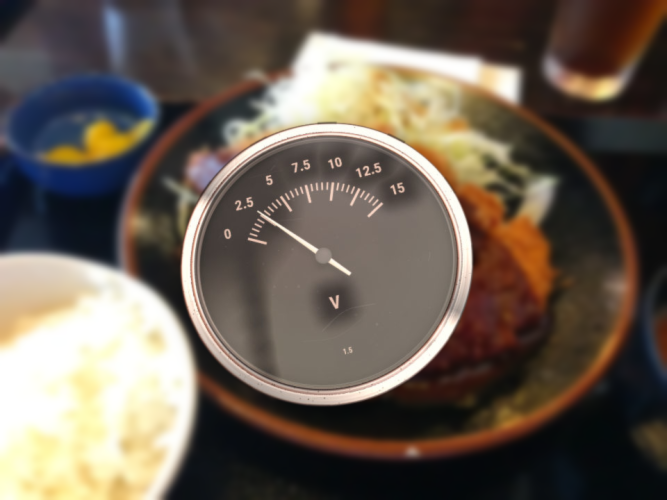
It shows 2.5 V
